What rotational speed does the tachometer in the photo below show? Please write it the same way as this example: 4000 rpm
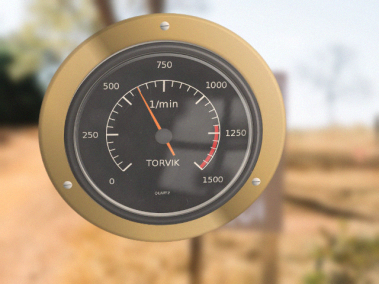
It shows 600 rpm
